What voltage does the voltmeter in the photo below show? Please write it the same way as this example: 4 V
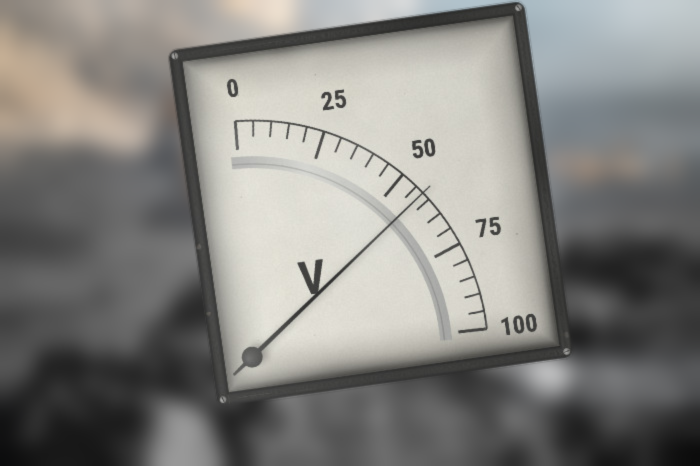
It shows 57.5 V
